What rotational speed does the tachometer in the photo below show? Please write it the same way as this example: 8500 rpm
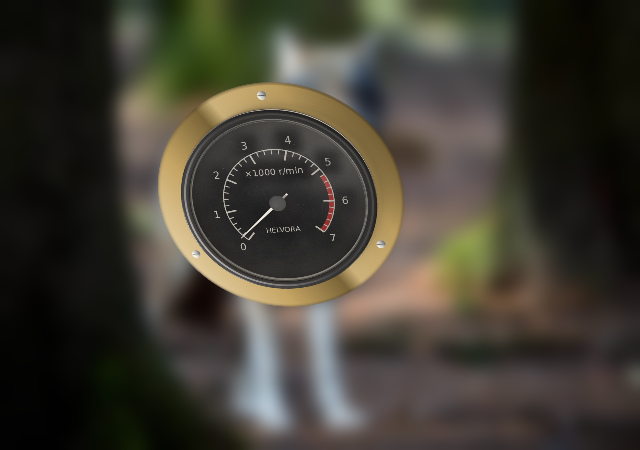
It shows 200 rpm
